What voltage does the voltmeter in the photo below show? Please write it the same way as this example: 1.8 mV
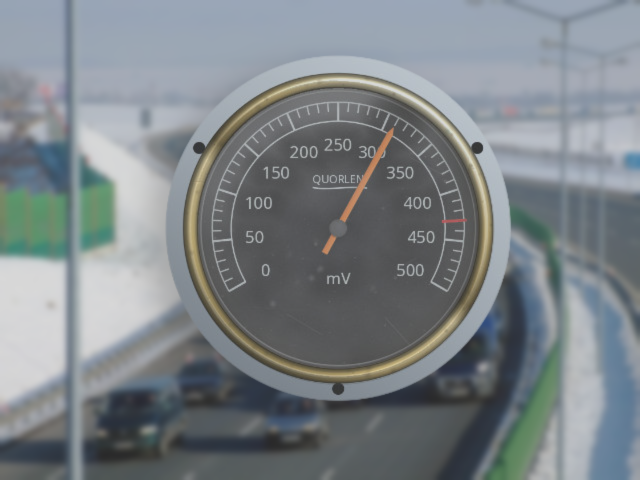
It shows 310 mV
